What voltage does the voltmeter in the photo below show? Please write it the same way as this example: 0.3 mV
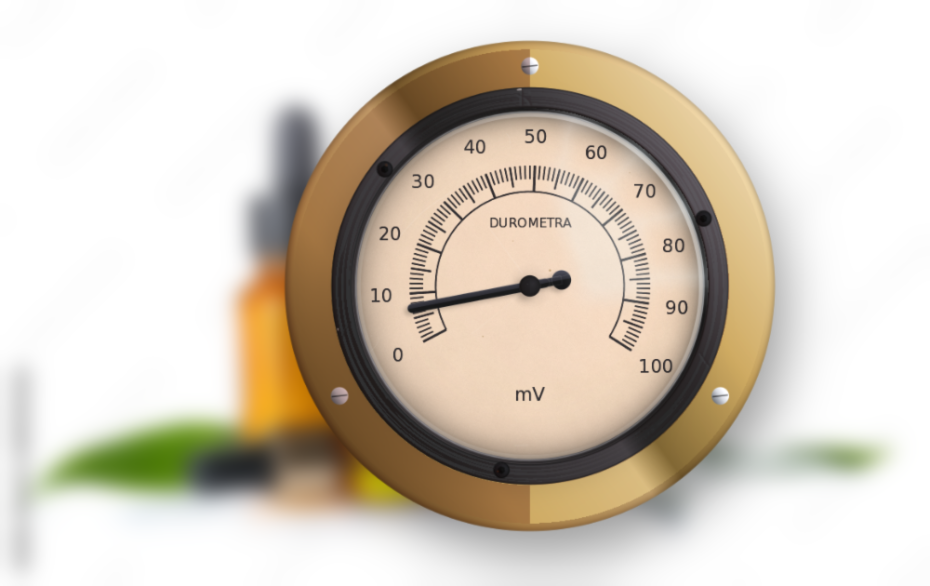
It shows 7 mV
